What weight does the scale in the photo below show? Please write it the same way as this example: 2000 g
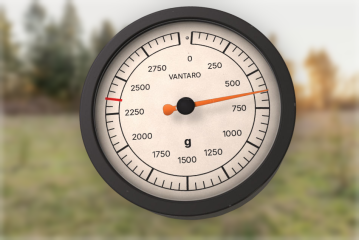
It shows 650 g
